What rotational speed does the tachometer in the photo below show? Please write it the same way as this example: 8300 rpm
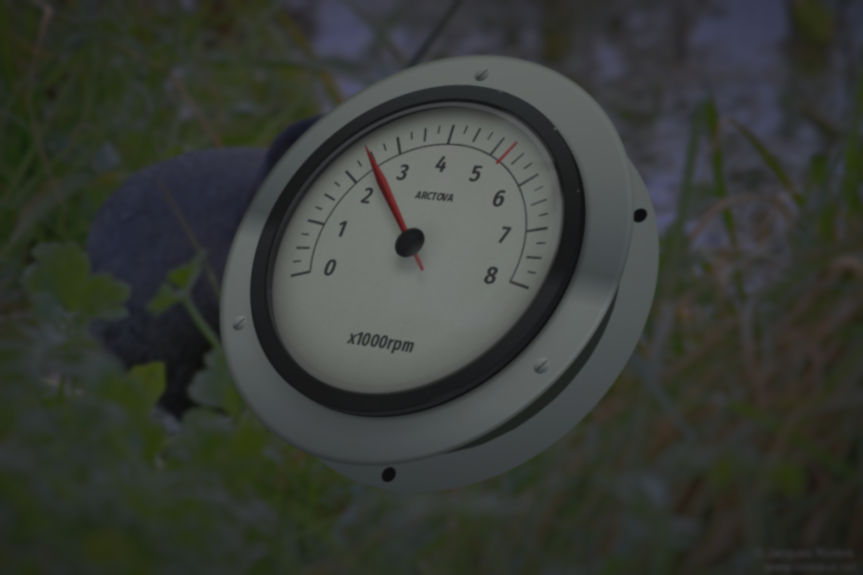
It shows 2500 rpm
